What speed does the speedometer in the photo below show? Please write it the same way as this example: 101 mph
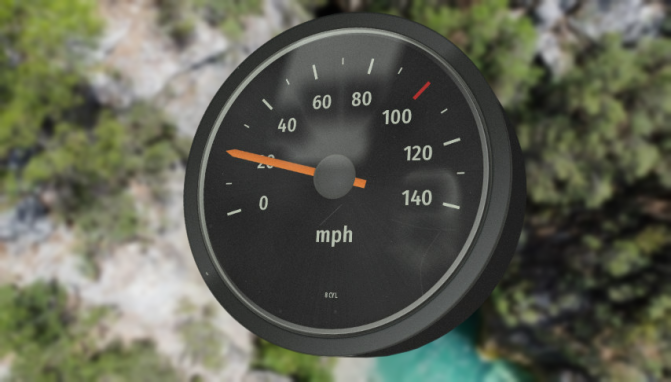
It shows 20 mph
